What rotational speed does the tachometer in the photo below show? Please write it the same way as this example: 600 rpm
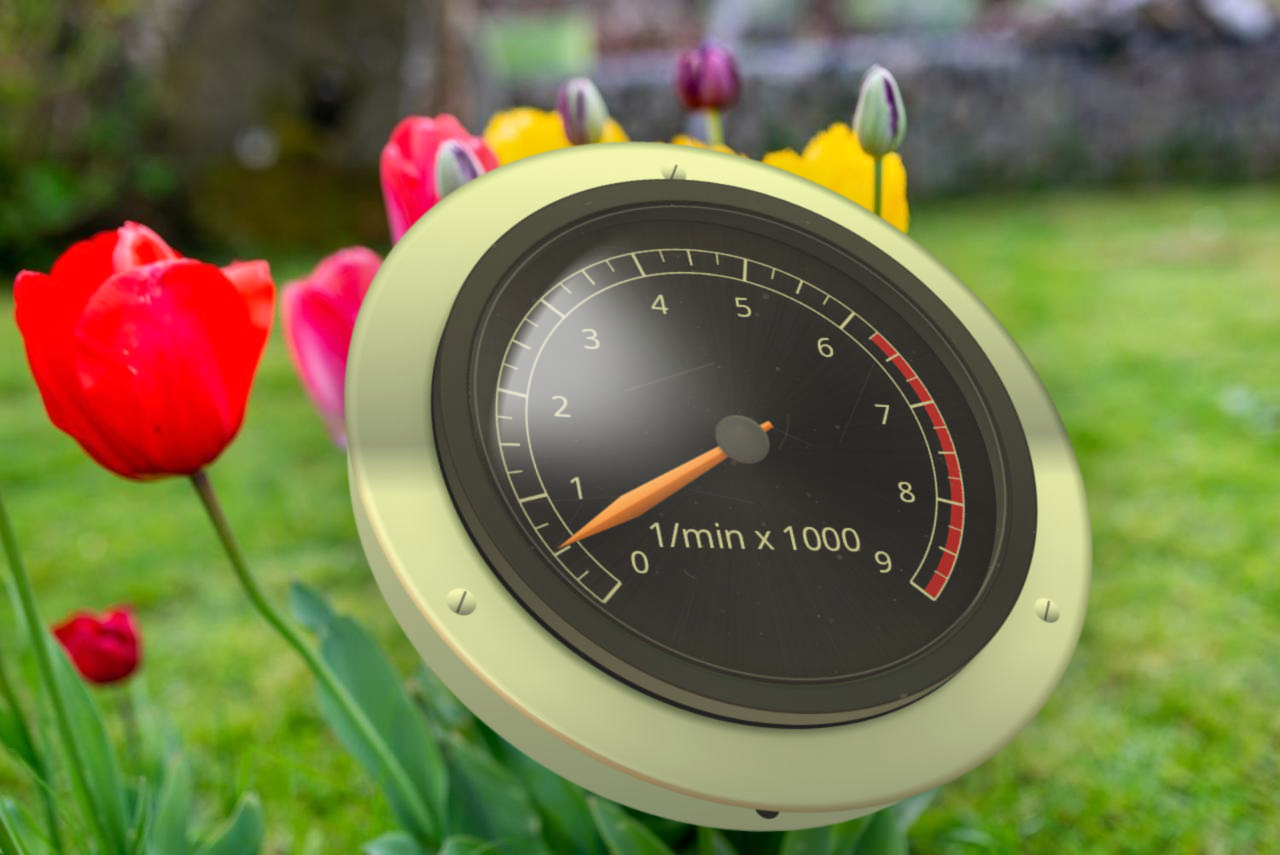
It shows 500 rpm
